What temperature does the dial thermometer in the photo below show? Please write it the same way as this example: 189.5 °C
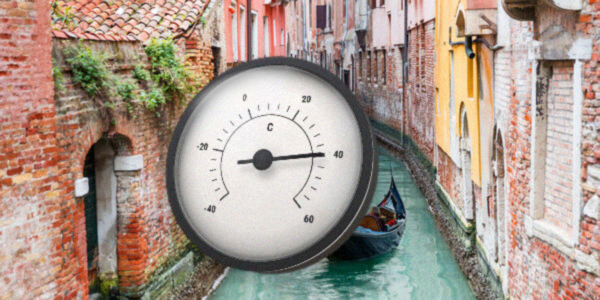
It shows 40 °C
